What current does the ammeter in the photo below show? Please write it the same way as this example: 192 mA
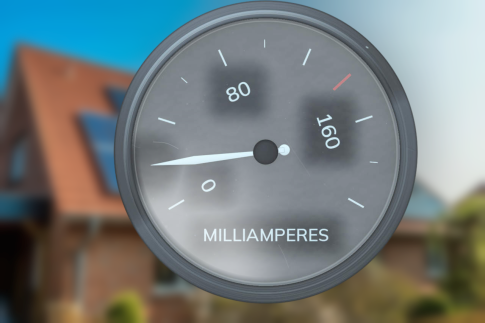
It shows 20 mA
